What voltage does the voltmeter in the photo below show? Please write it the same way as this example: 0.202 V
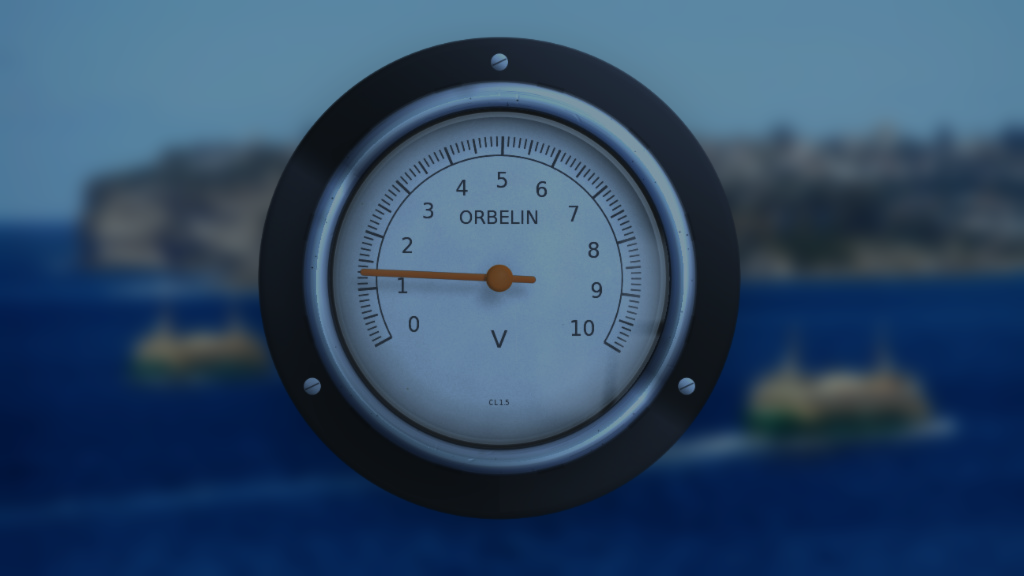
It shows 1.3 V
